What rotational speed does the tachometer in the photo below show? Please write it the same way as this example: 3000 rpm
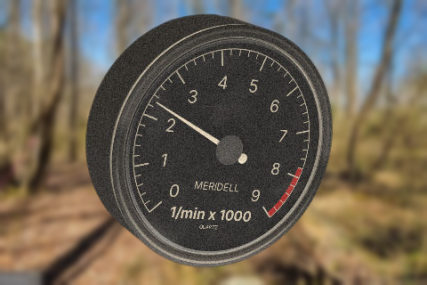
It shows 2300 rpm
